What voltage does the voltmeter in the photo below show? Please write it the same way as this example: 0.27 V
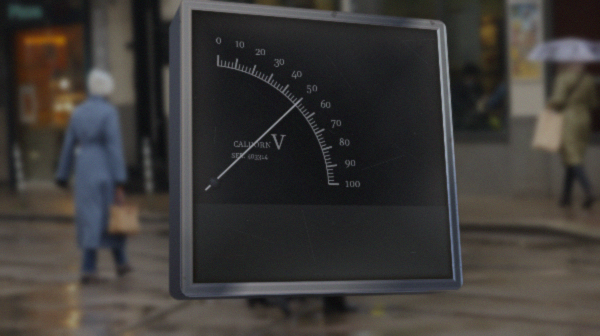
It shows 50 V
